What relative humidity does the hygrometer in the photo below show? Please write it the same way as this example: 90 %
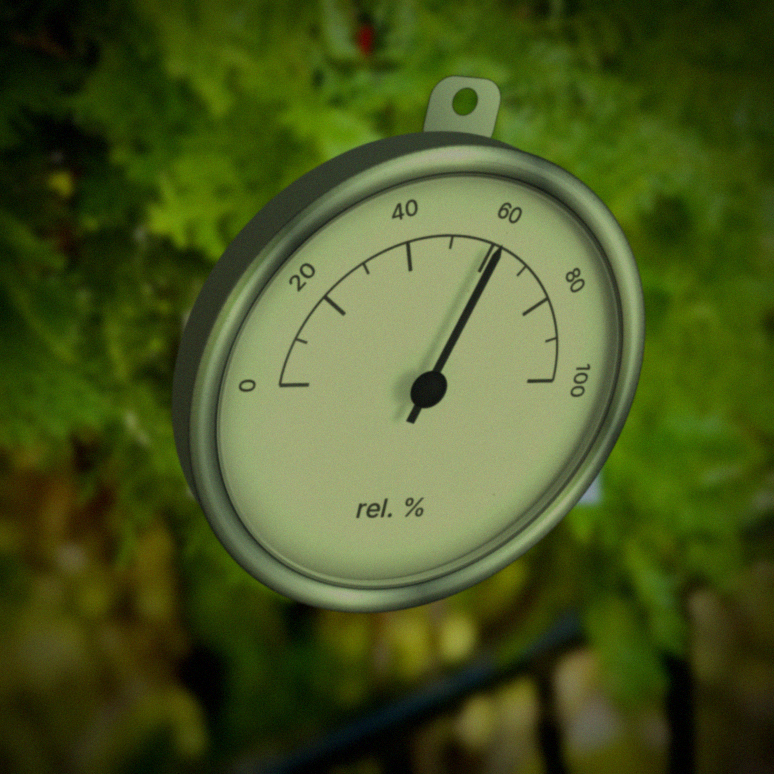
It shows 60 %
